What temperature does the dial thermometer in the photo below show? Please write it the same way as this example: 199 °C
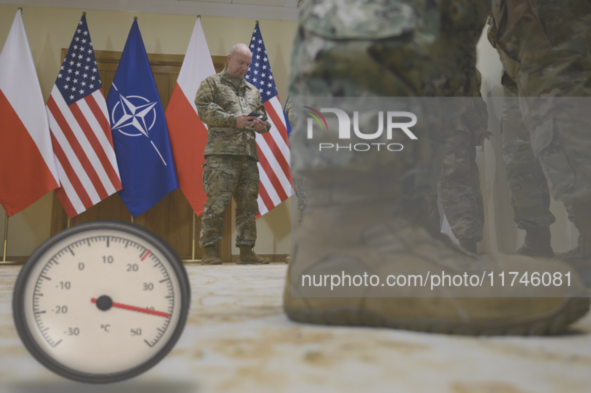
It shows 40 °C
